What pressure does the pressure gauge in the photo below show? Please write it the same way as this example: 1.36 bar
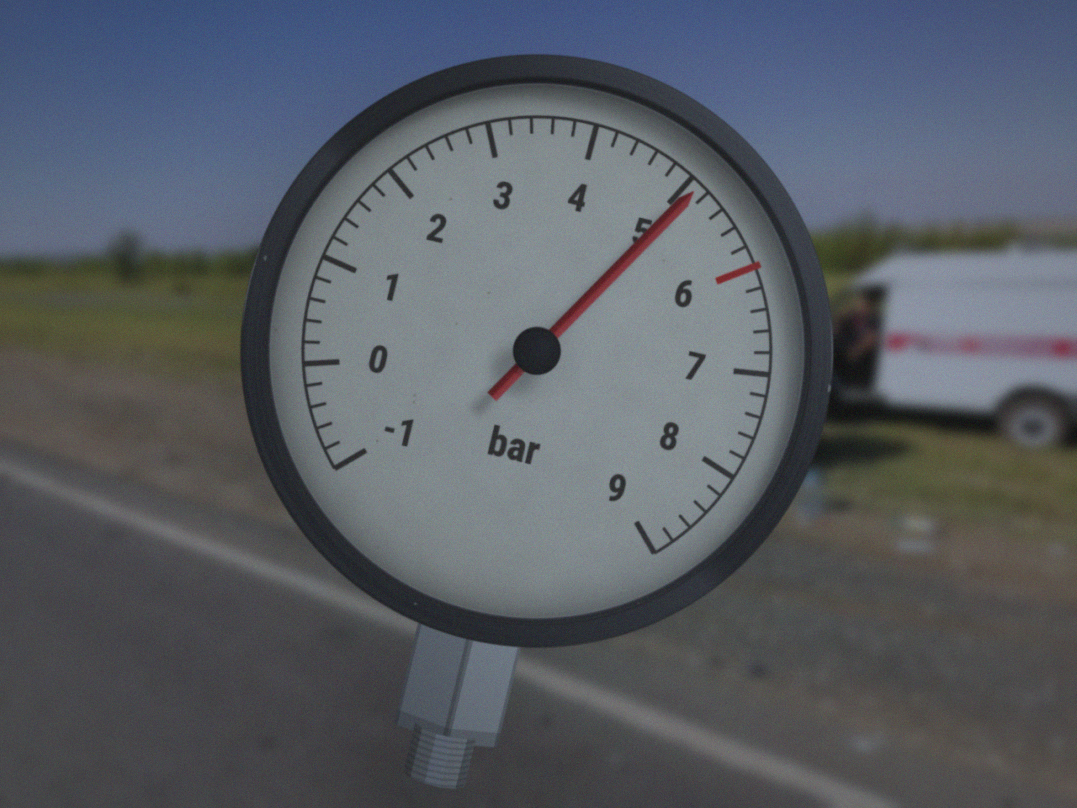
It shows 5.1 bar
